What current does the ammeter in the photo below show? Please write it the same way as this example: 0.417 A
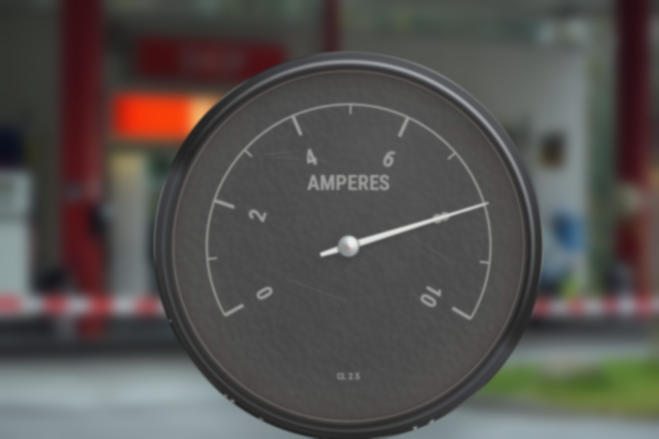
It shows 8 A
